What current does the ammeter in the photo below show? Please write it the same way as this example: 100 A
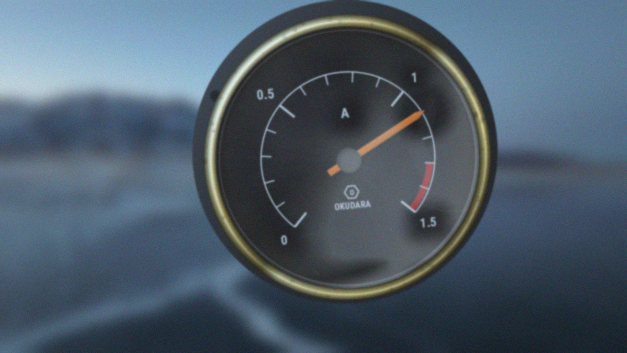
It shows 1.1 A
